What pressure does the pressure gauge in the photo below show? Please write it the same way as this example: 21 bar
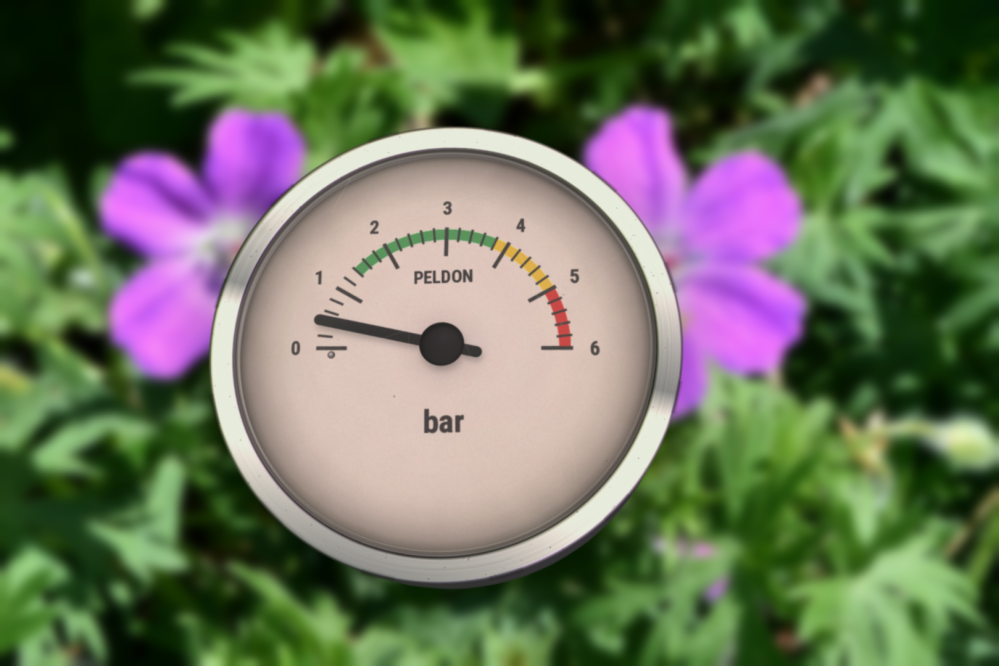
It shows 0.4 bar
